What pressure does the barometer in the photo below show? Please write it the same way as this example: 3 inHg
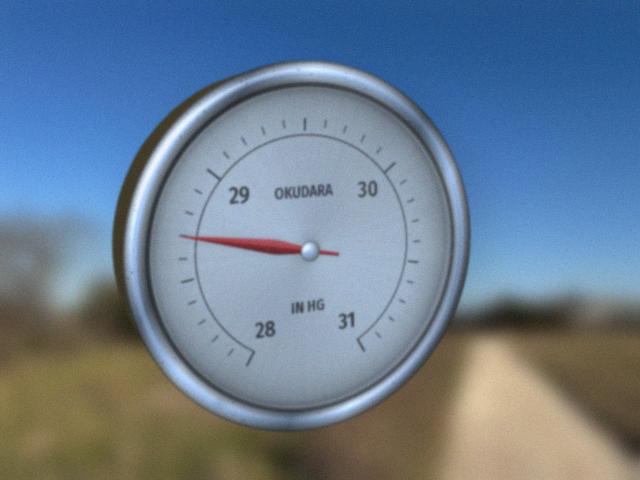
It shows 28.7 inHg
